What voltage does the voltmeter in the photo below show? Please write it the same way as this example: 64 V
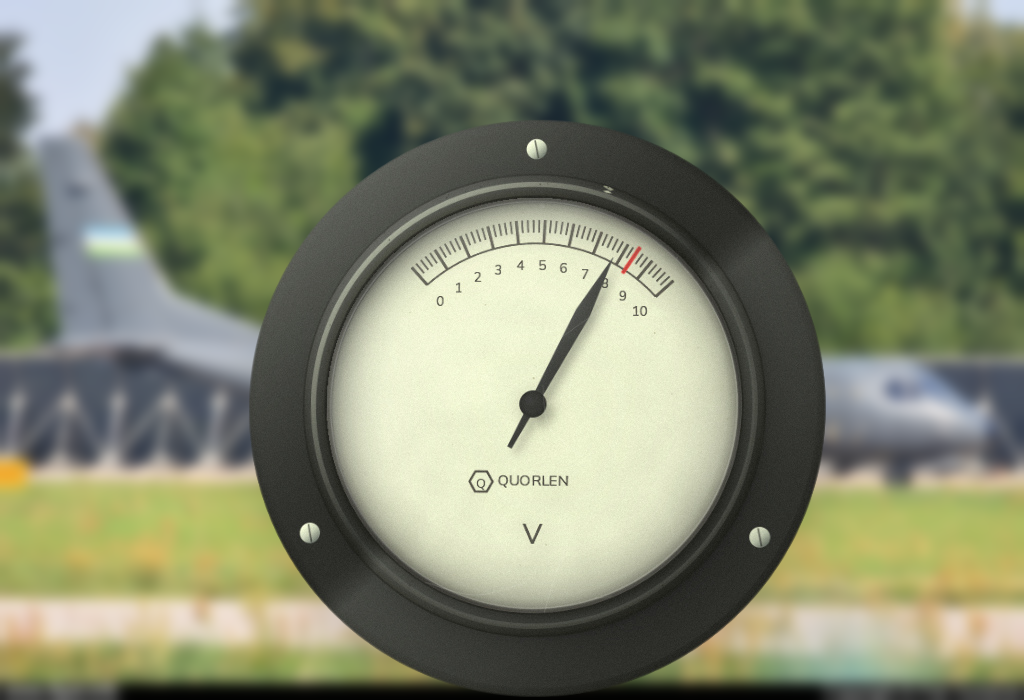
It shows 7.8 V
